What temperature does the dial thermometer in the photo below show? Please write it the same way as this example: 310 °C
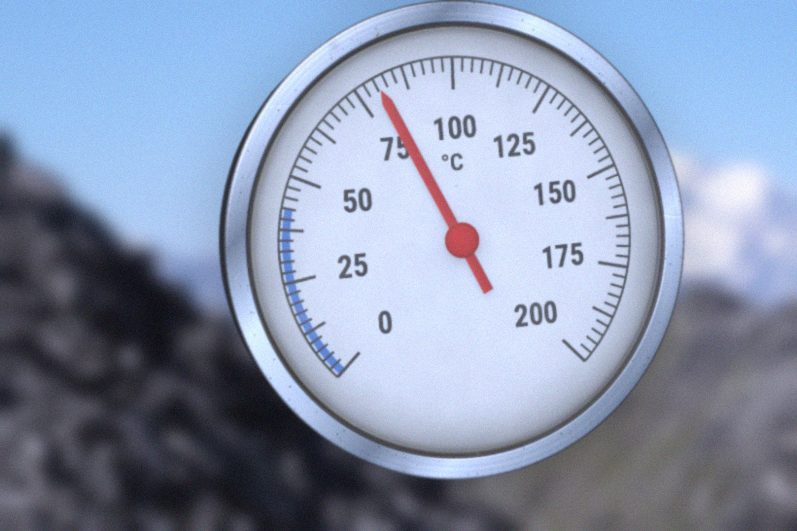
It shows 80 °C
